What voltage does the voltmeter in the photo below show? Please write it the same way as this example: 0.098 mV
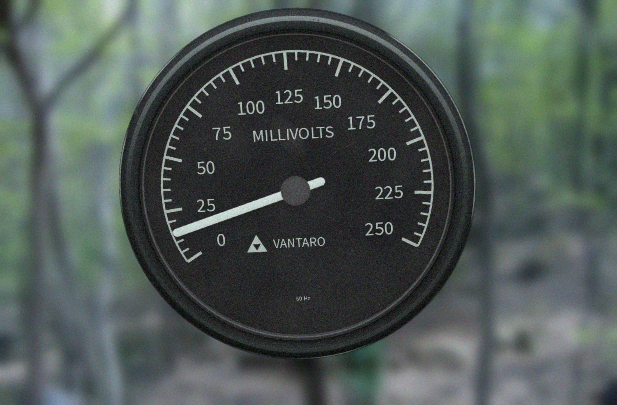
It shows 15 mV
